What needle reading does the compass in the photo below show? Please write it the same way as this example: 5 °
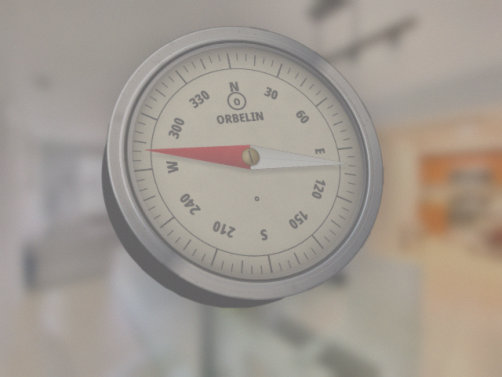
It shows 280 °
